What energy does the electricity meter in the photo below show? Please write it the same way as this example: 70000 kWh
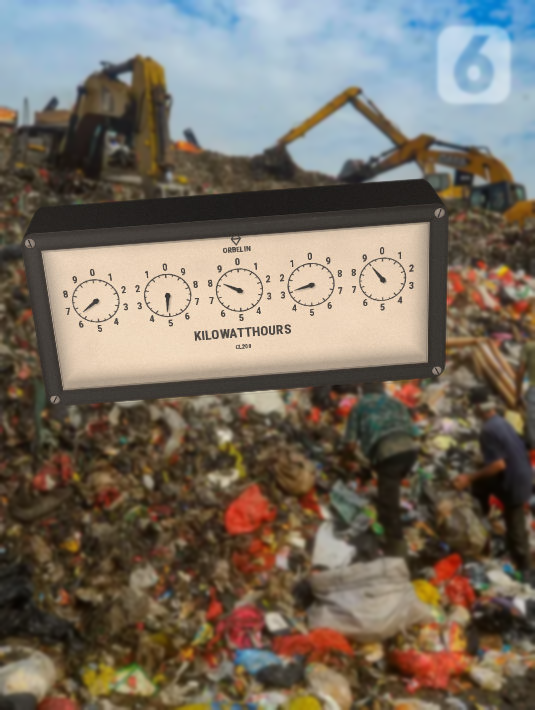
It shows 64829 kWh
